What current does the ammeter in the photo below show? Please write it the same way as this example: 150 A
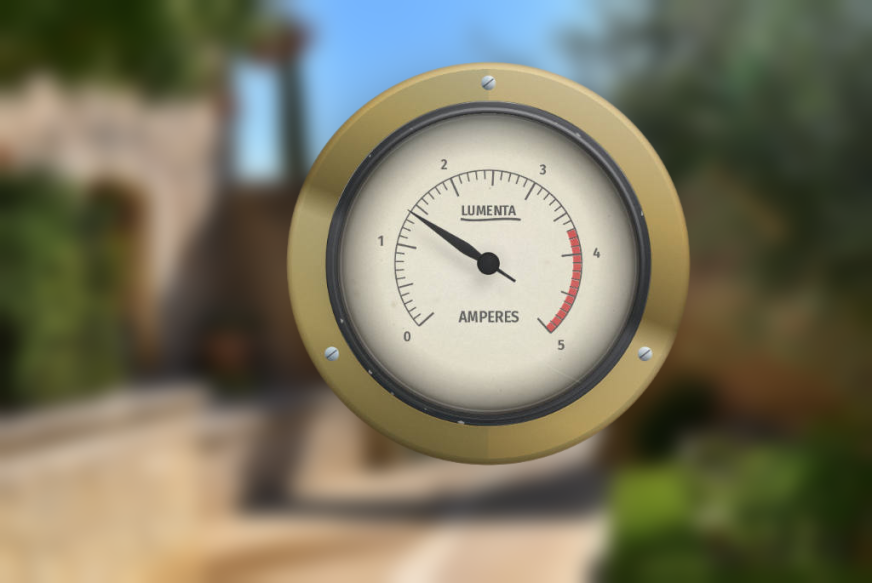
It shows 1.4 A
